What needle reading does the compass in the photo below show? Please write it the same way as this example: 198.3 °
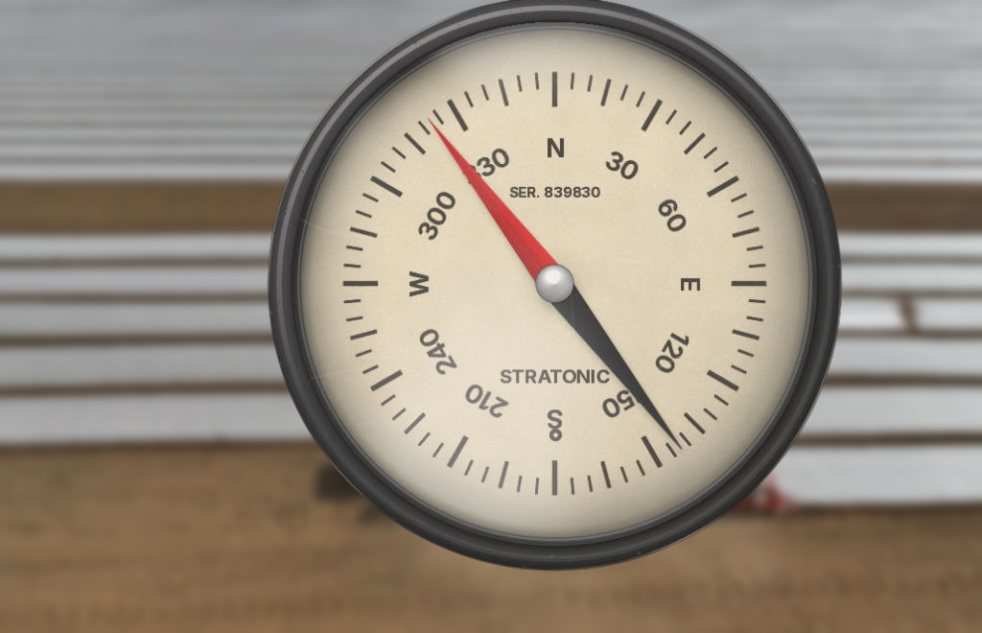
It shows 322.5 °
